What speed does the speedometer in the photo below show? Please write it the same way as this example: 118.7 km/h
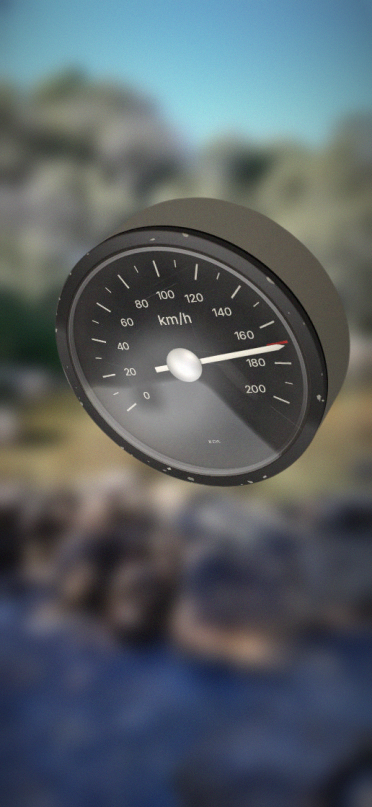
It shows 170 km/h
